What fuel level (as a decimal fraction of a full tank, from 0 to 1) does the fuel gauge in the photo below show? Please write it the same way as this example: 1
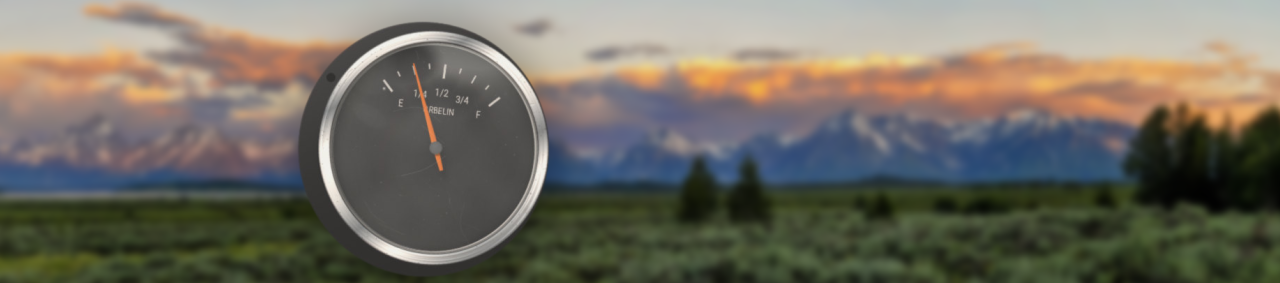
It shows 0.25
